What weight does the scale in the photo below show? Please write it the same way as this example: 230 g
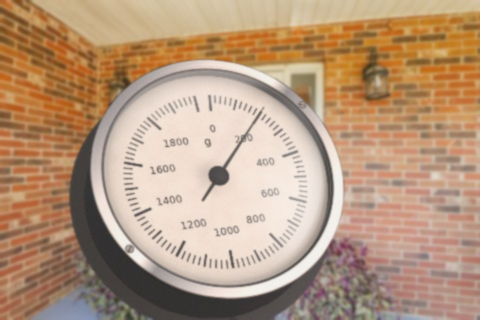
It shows 200 g
